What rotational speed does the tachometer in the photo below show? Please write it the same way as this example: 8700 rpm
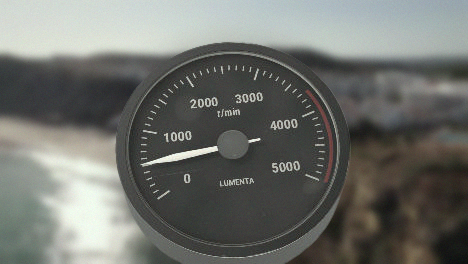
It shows 500 rpm
